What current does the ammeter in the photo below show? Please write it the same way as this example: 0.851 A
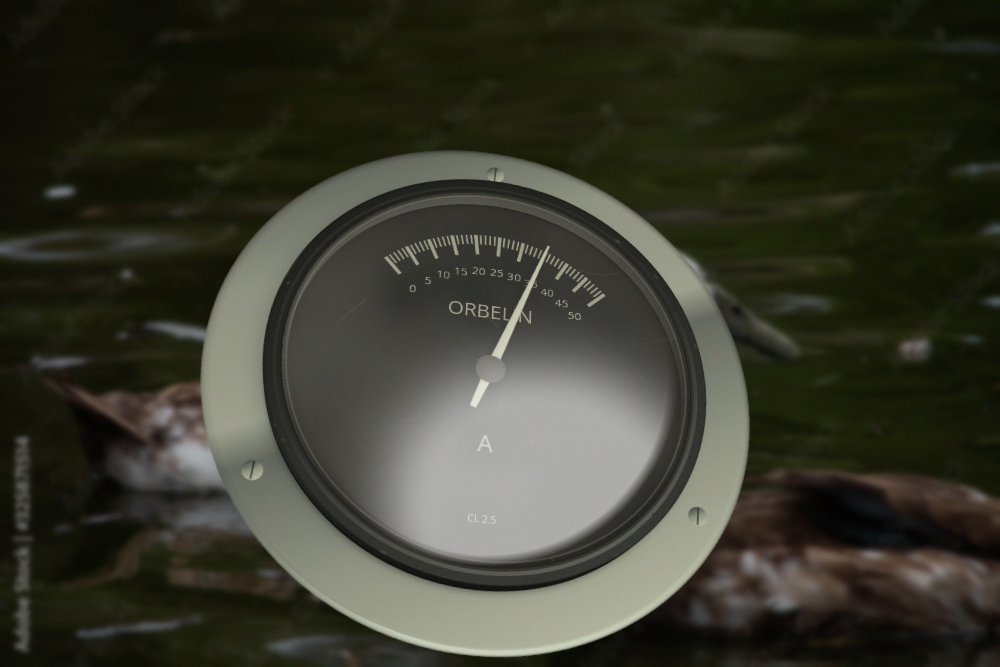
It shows 35 A
